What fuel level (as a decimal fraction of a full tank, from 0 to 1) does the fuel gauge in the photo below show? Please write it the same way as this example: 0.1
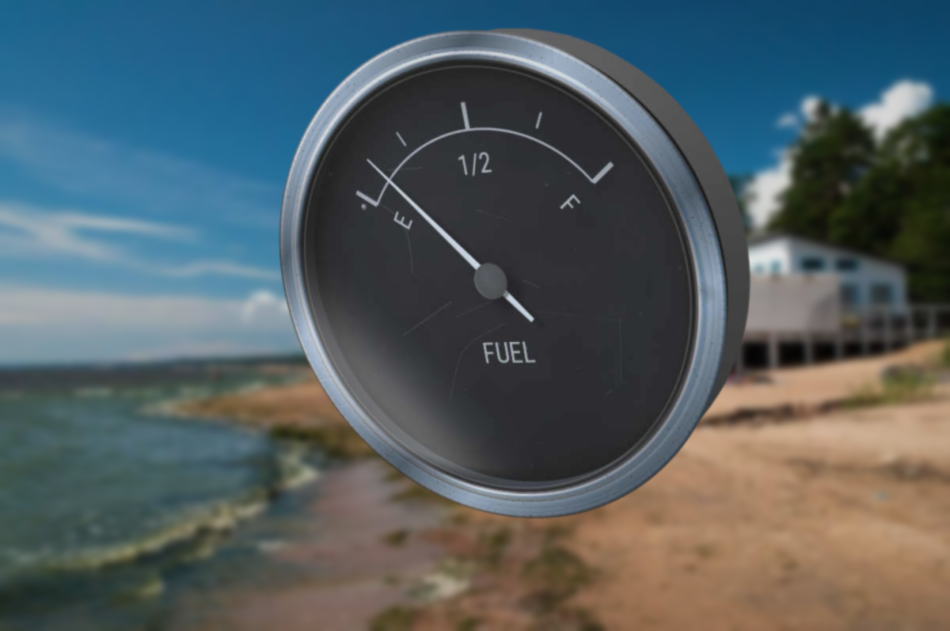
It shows 0.125
